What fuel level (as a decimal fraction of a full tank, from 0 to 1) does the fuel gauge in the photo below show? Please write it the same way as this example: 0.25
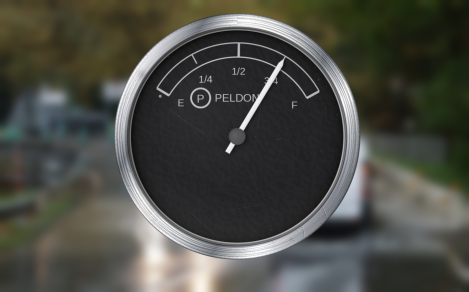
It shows 0.75
